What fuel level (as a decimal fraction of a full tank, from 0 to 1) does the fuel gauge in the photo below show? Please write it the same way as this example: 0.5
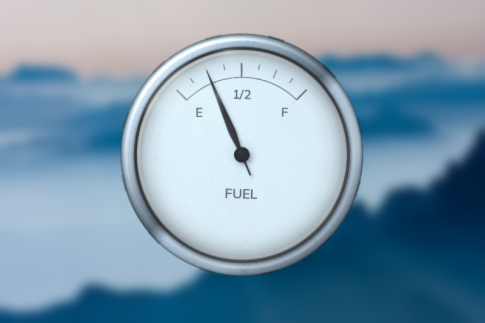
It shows 0.25
